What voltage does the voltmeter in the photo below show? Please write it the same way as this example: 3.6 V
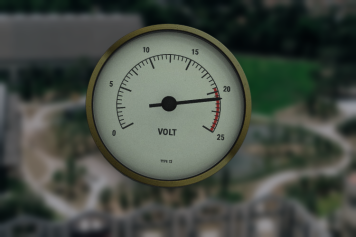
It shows 21 V
